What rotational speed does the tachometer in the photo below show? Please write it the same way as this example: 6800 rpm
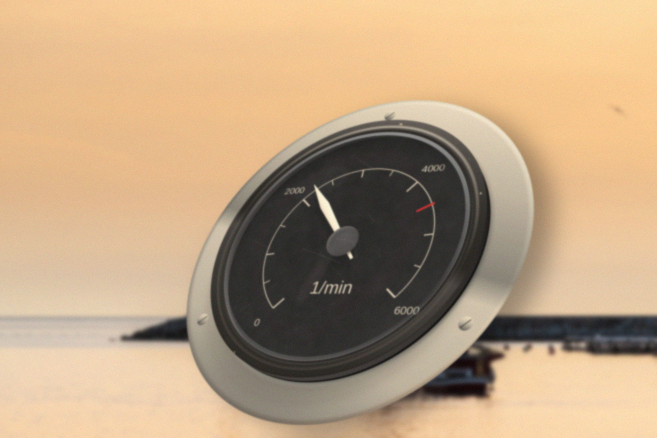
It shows 2250 rpm
